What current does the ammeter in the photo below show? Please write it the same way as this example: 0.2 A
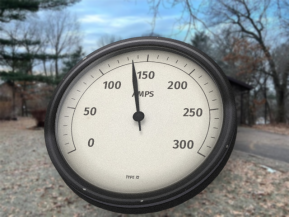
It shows 135 A
